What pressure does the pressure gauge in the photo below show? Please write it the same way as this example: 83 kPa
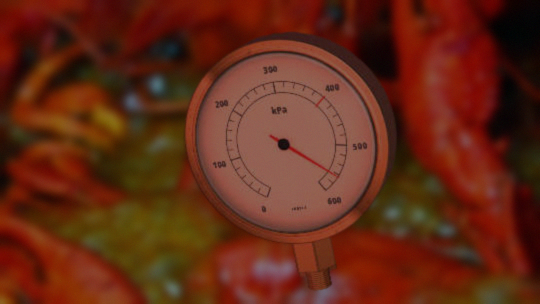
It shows 560 kPa
